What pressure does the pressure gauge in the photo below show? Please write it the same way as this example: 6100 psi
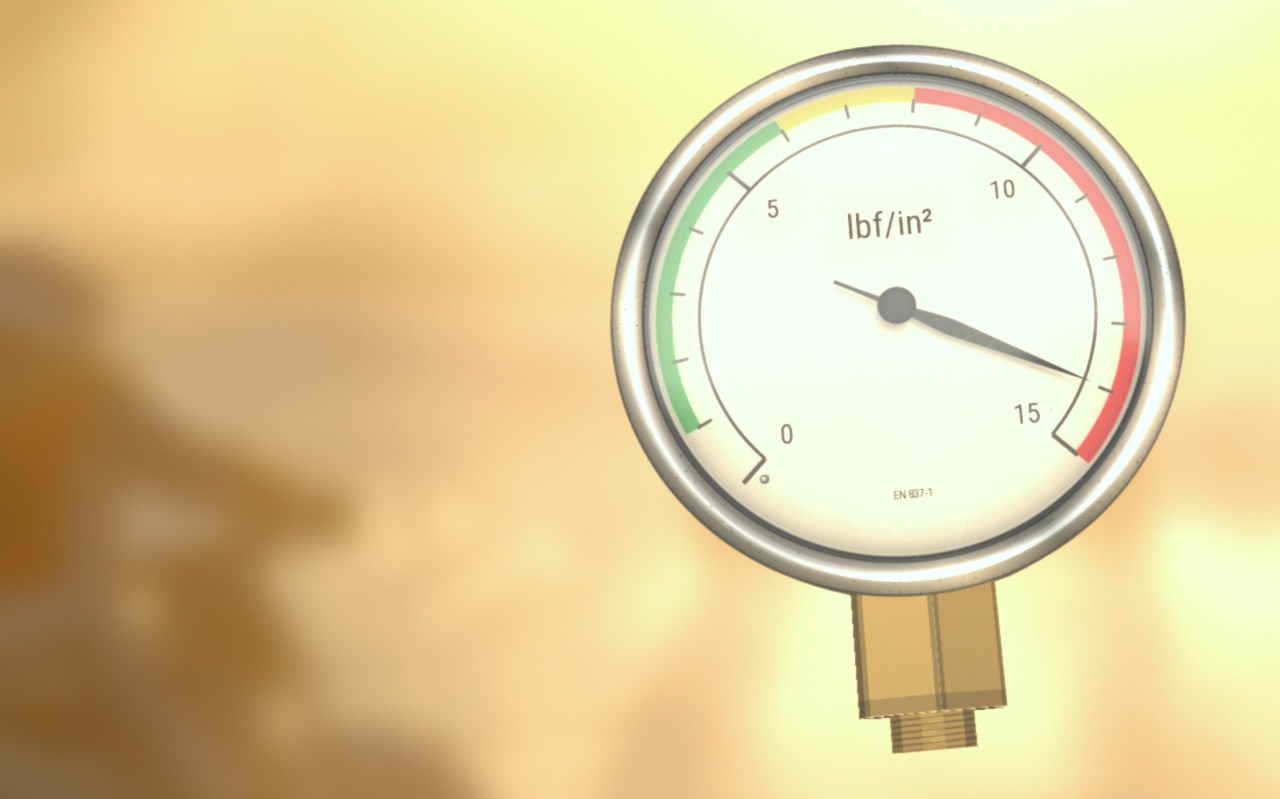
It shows 14 psi
